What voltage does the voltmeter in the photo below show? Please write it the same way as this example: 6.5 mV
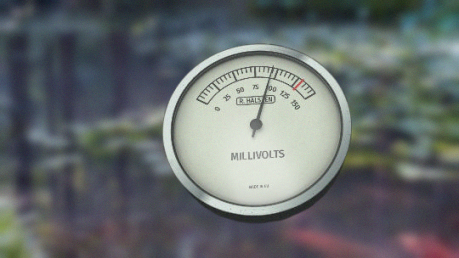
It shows 95 mV
